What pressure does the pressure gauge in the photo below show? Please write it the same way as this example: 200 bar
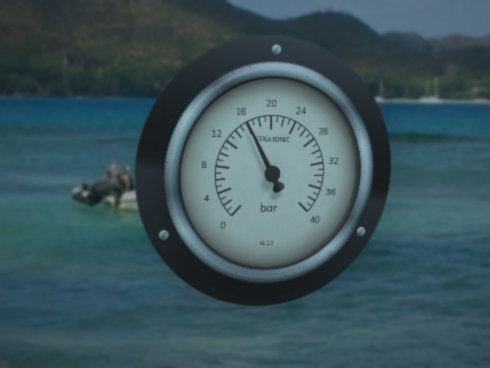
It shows 16 bar
